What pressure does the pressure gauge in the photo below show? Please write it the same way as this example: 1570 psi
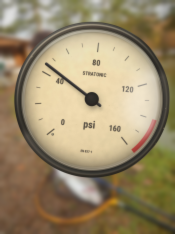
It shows 45 psi
